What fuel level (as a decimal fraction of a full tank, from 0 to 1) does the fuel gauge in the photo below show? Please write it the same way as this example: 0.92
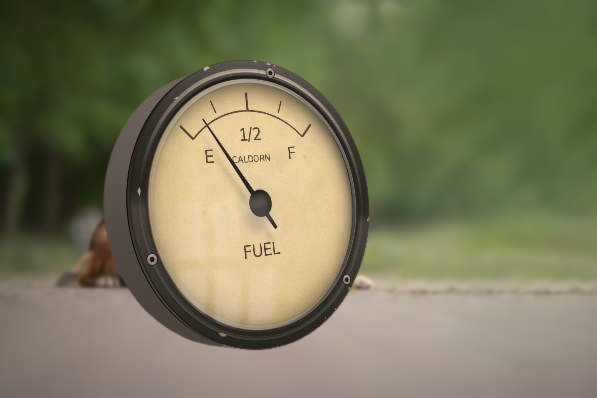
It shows 0.125
